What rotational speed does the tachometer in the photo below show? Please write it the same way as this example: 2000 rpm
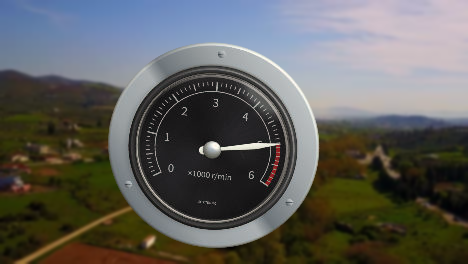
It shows 5000 rpm
